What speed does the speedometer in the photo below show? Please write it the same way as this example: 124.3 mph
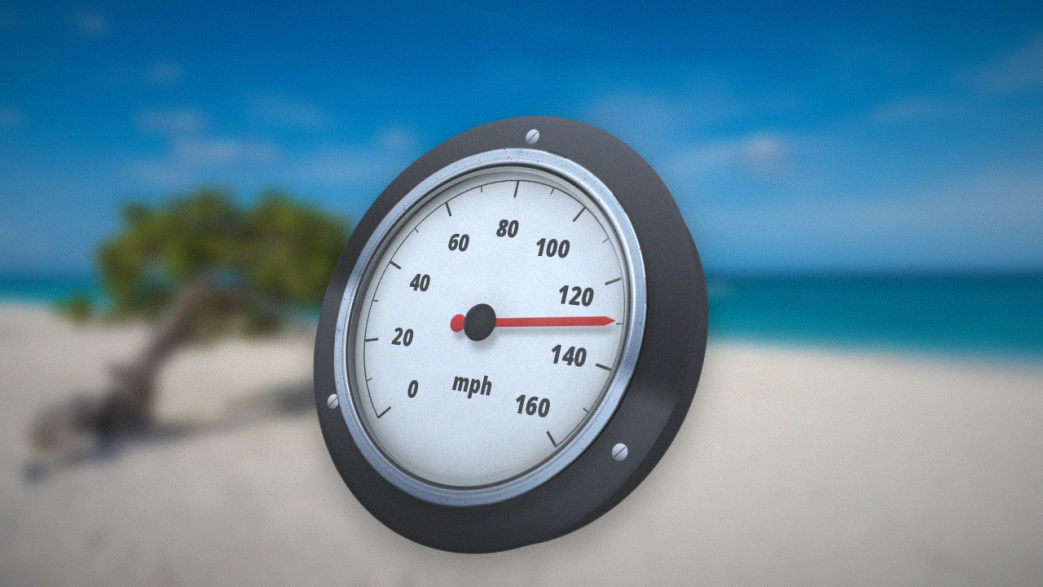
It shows 130 mph
